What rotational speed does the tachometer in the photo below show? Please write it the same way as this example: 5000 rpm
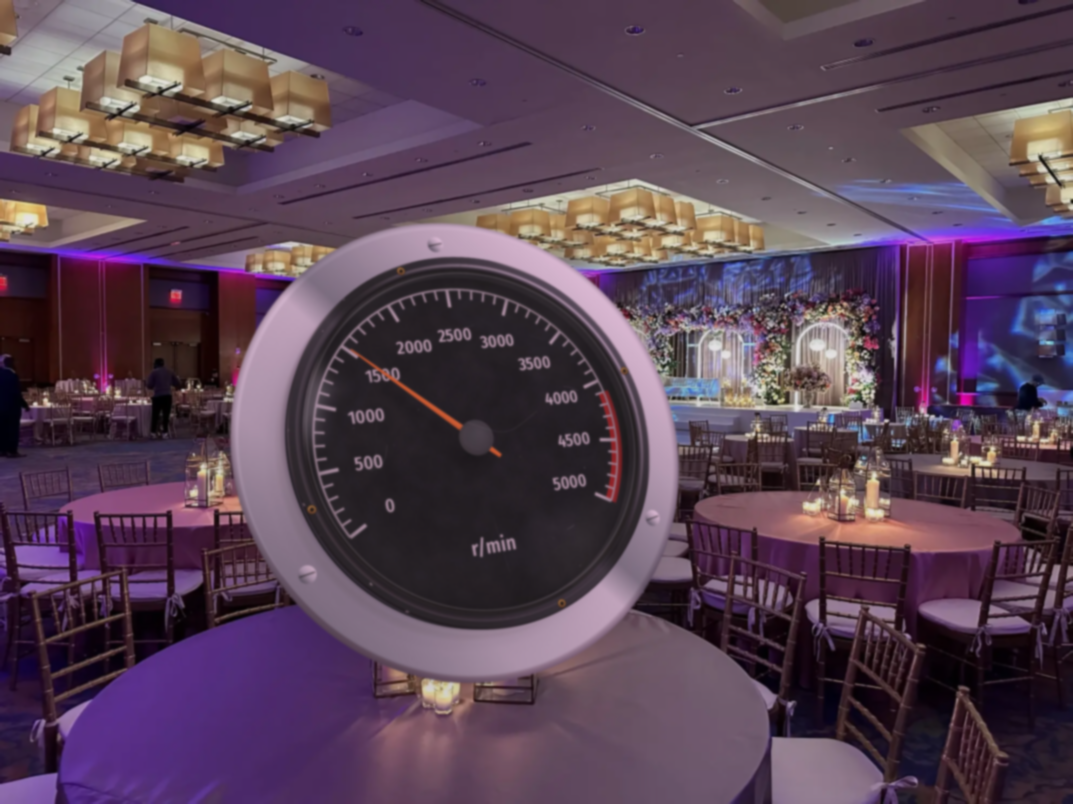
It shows 1500 rpm
